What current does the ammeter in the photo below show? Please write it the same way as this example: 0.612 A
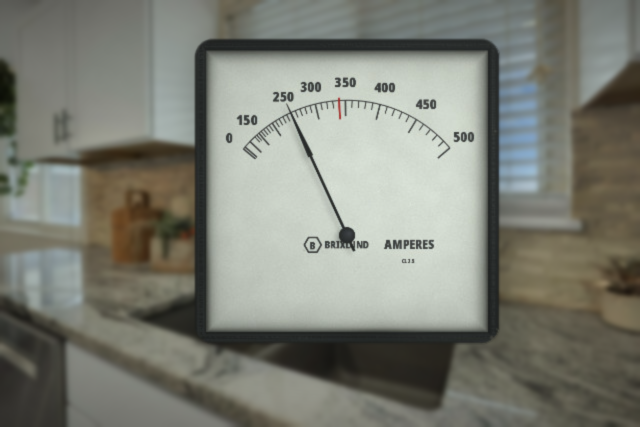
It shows 250 A
